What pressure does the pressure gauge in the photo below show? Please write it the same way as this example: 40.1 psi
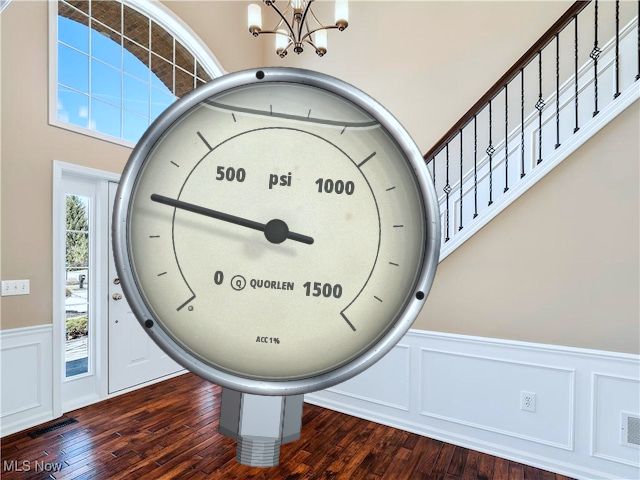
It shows 300 psi
